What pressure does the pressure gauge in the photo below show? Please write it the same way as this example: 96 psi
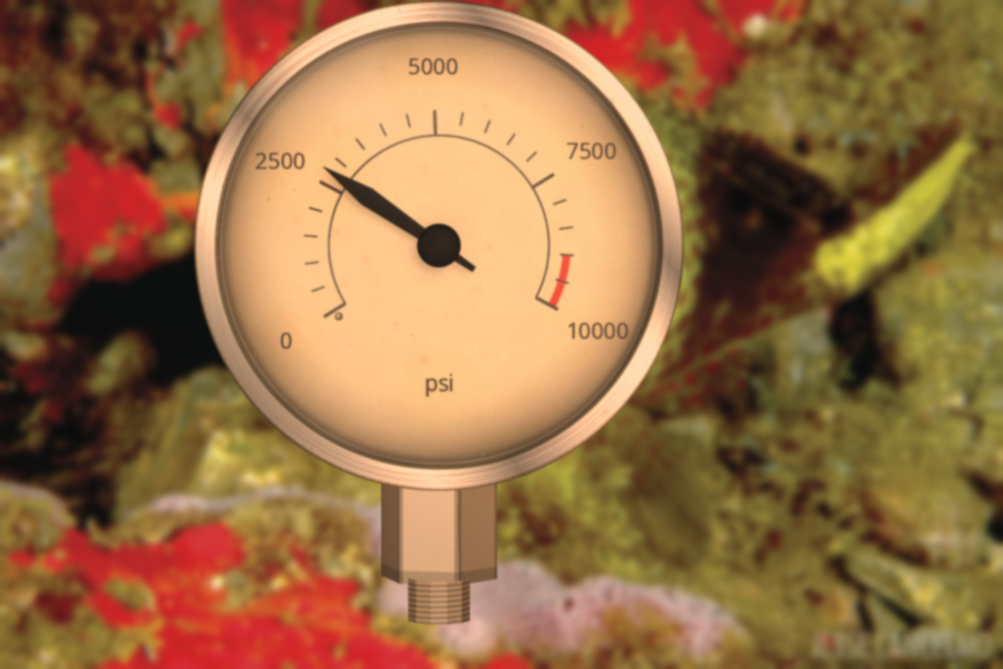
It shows 2750 psi
